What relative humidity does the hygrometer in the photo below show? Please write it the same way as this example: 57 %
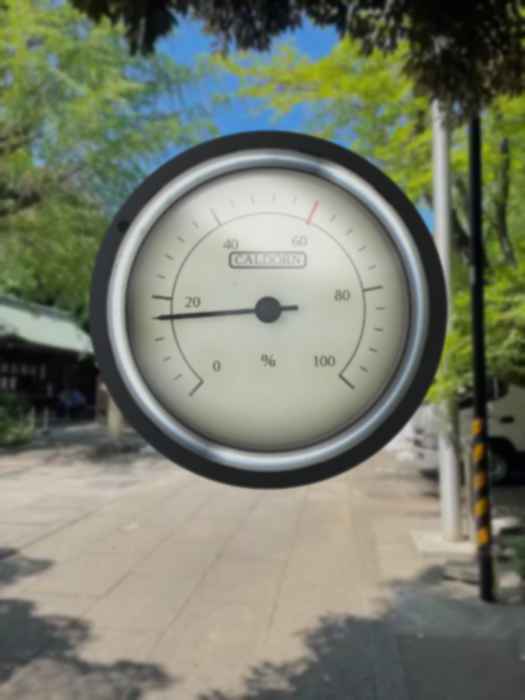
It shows 16 %
